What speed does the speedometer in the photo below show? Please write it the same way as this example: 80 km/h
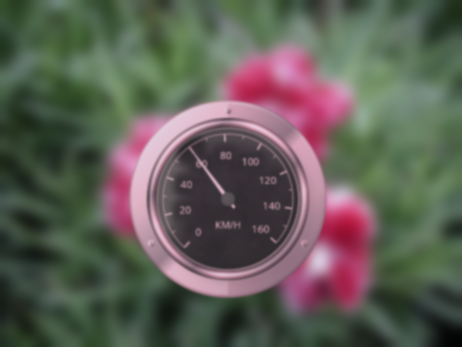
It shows 60 km/h
